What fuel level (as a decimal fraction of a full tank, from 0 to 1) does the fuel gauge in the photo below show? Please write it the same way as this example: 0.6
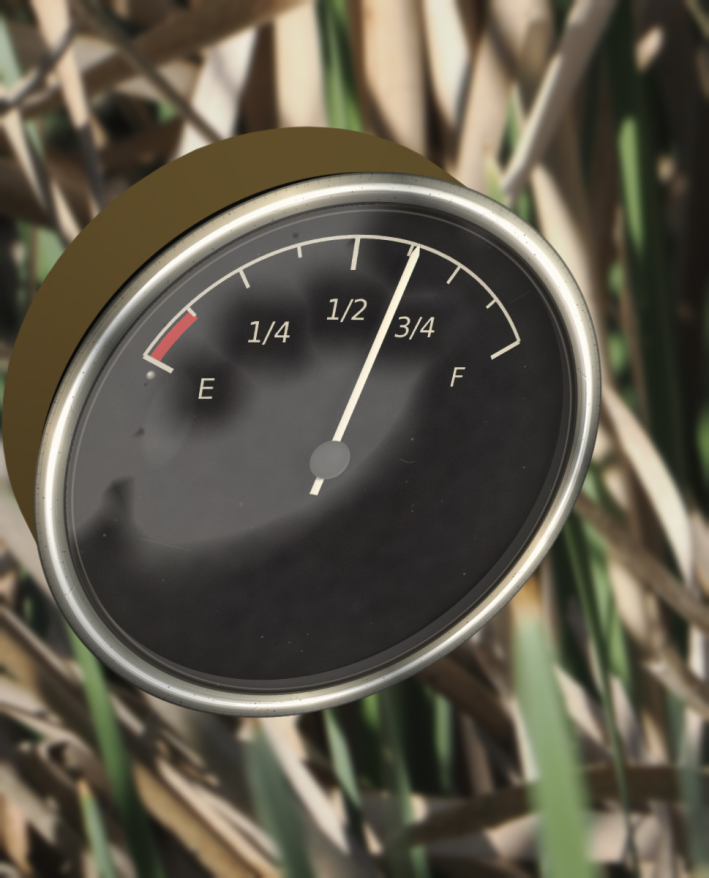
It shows 0.625
